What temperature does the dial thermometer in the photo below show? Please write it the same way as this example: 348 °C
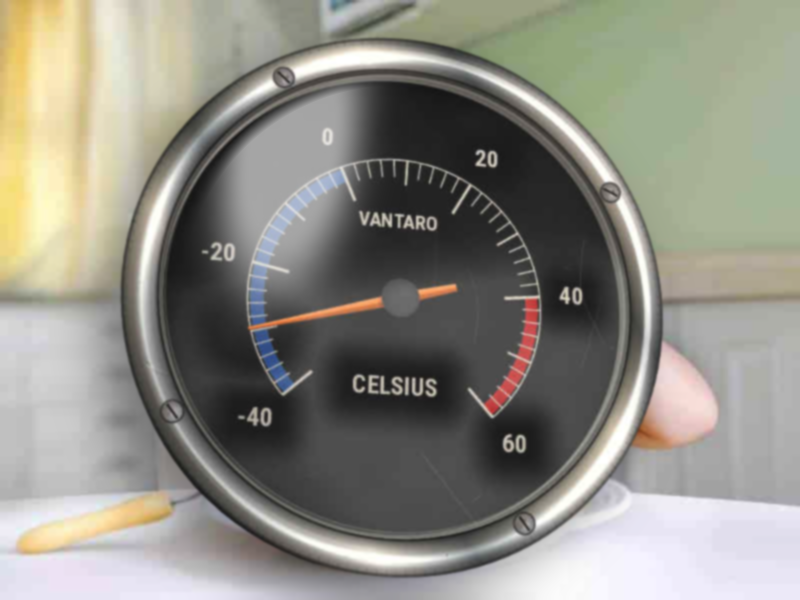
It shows -30 °C
